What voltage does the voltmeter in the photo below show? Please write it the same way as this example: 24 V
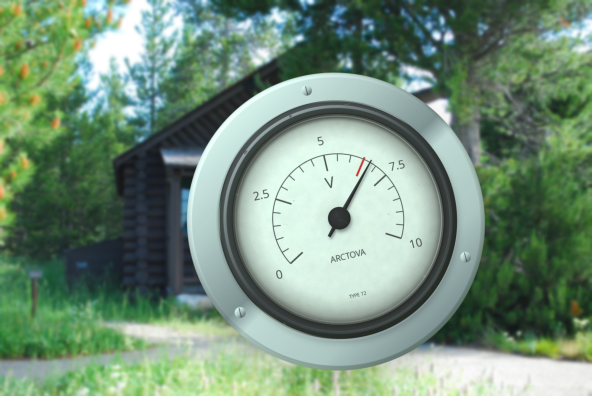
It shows 6.75 V
